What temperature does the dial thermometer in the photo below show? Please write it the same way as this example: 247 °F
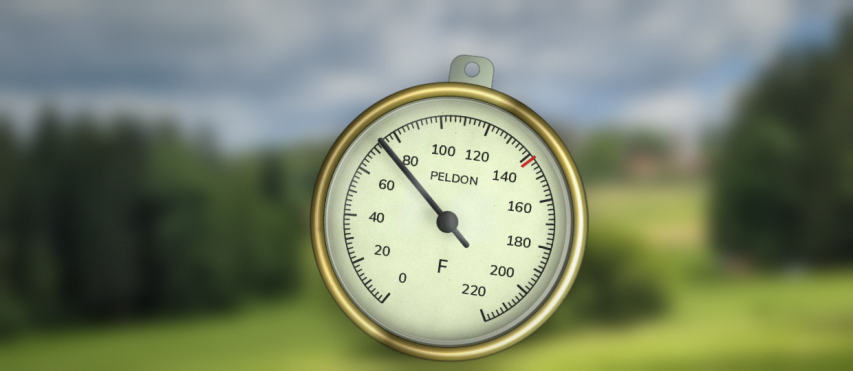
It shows 74 °F
